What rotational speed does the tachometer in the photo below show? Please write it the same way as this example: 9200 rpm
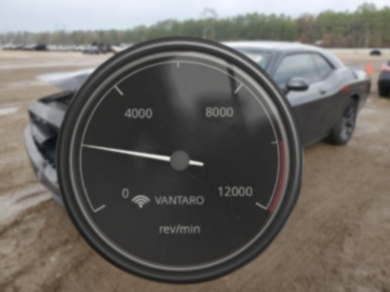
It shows 2000 rpm
